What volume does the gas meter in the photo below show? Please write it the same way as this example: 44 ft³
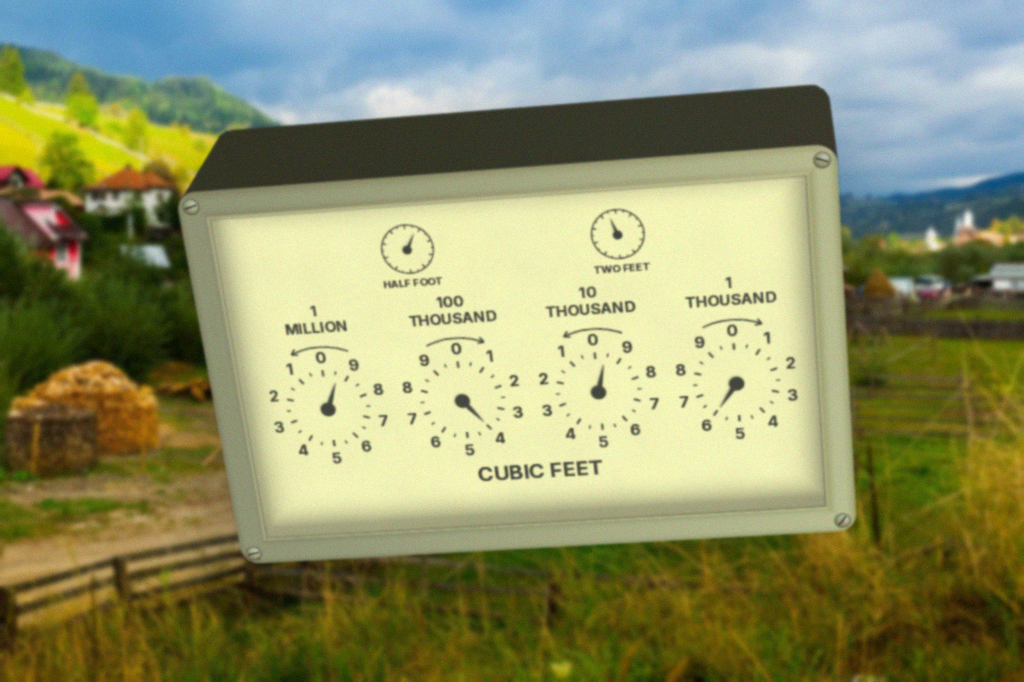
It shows 939600 ft³
